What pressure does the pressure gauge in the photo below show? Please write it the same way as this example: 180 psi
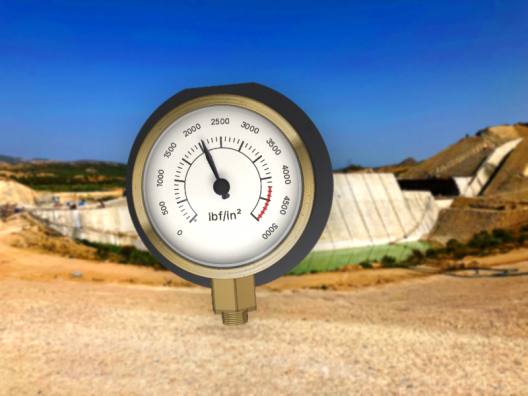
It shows 2100 psi
